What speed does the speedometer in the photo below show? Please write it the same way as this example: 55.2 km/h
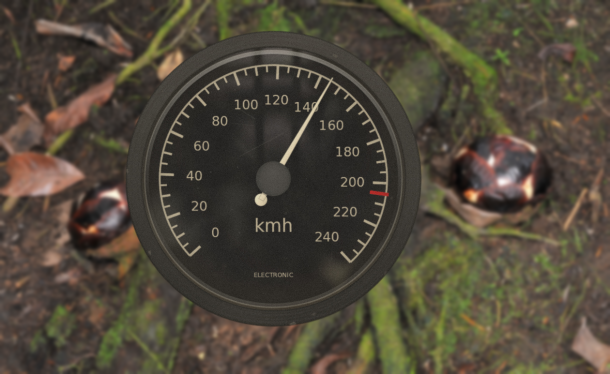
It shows 145 km/h
